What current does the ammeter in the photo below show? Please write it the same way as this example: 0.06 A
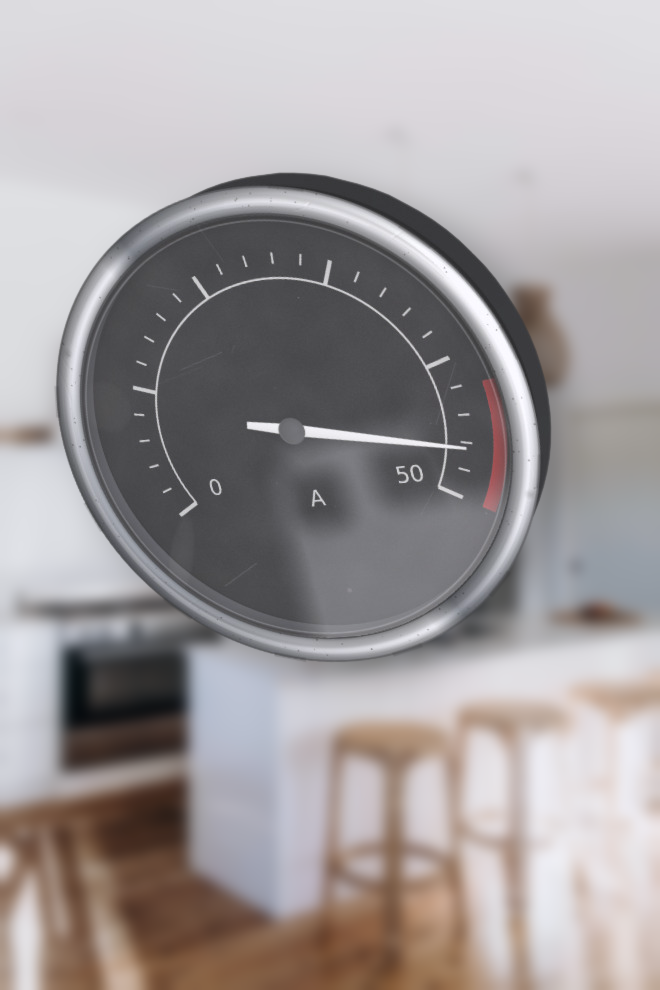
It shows 46 A
